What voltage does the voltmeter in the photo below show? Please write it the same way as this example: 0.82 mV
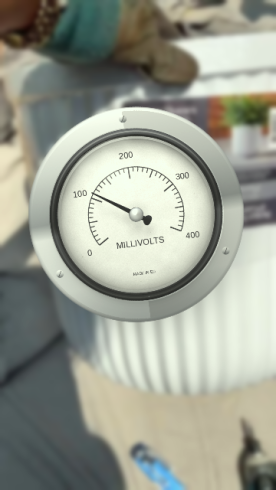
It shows 110 mV
